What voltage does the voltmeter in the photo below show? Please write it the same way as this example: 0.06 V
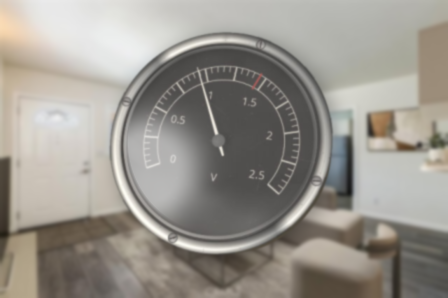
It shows 0.95 V
